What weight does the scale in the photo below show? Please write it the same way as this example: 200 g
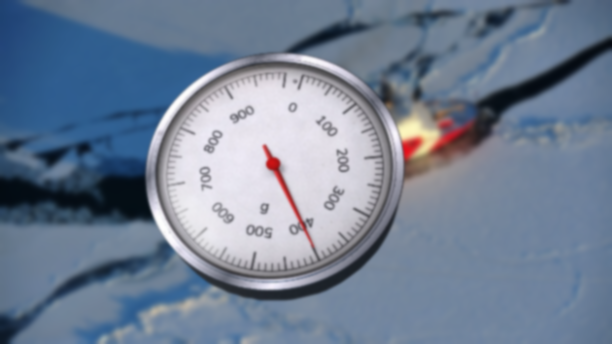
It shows 400 g
